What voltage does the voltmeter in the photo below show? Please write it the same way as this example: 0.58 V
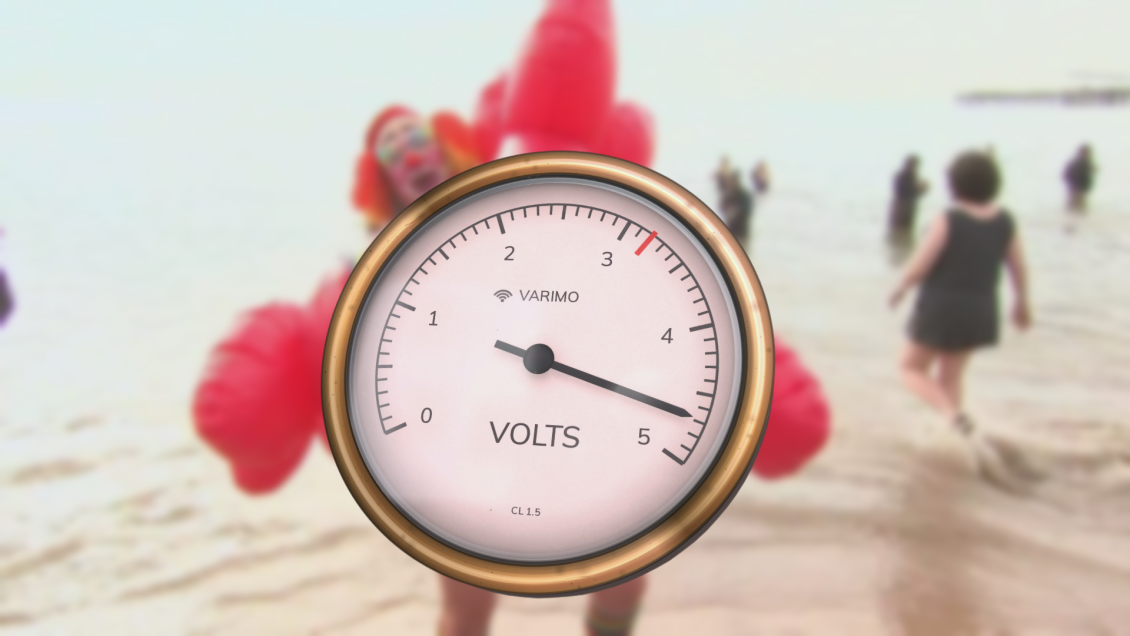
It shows 4.7 V
